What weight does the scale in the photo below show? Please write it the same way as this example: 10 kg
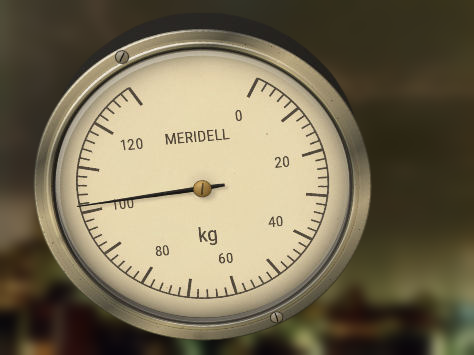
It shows 102 kg
